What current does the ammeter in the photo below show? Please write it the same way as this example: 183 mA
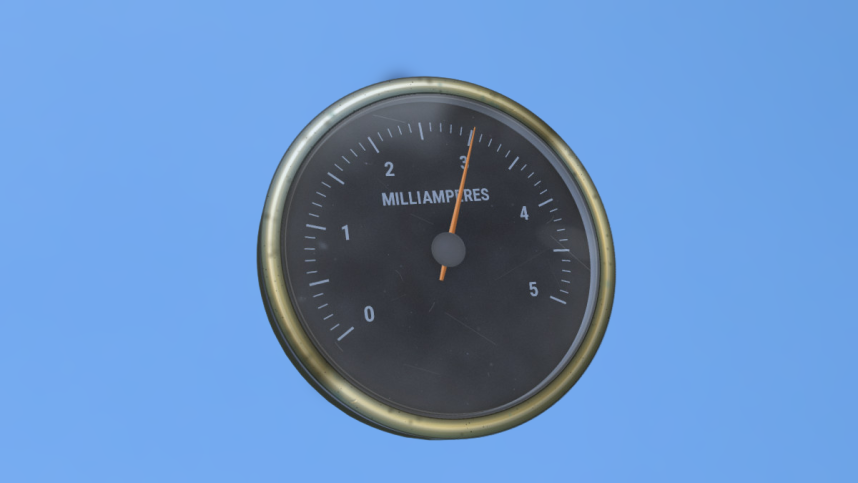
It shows 3 mA
